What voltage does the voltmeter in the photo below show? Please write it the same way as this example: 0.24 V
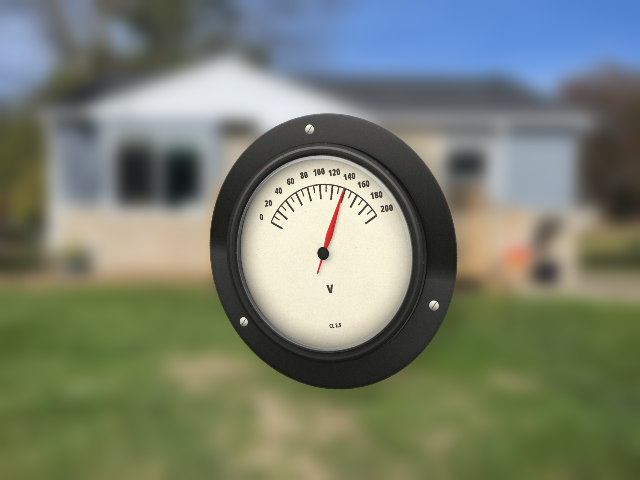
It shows 140 V
